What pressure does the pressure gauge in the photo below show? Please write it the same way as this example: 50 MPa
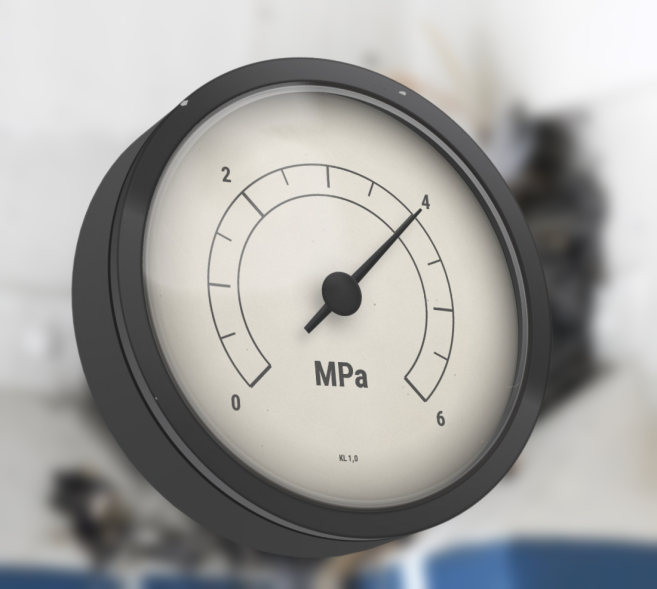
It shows 4 MPa
